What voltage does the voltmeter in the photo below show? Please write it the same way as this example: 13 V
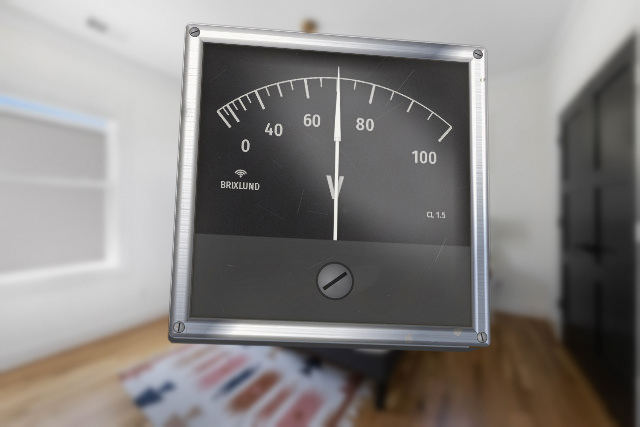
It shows 70 V
